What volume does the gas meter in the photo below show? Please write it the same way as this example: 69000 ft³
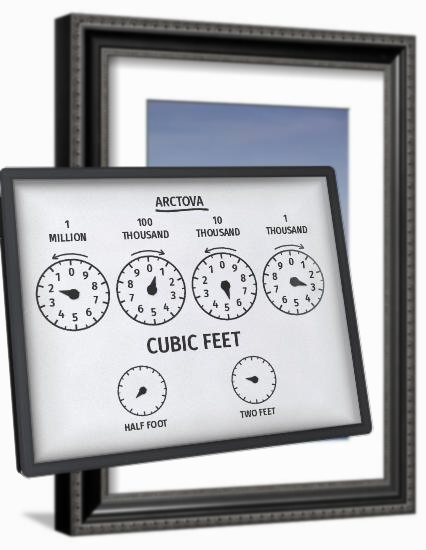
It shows 205300 ft³
